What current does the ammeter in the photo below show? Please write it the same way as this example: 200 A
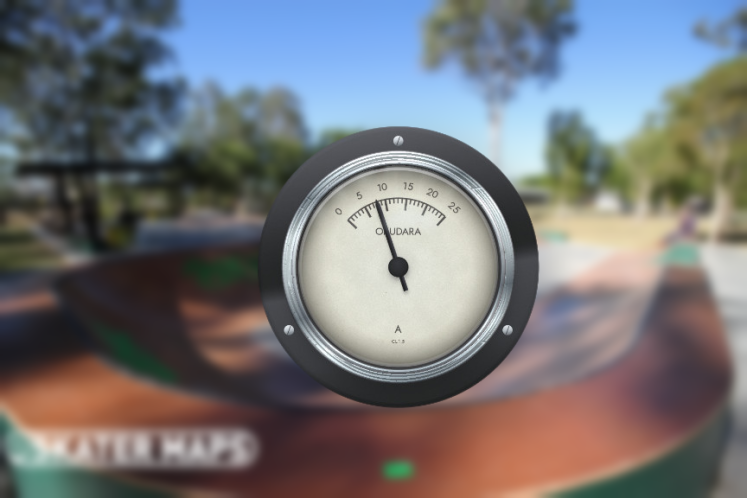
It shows 8 A
